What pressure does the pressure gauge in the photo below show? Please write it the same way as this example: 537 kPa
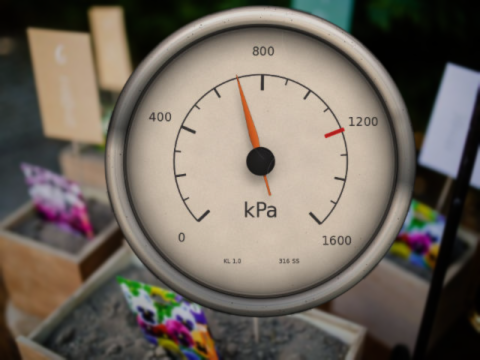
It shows 700 kPa
